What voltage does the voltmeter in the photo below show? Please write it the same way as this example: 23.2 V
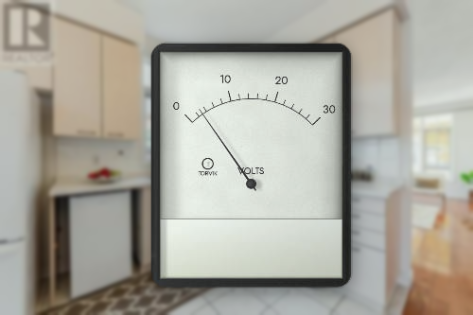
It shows 3 V
